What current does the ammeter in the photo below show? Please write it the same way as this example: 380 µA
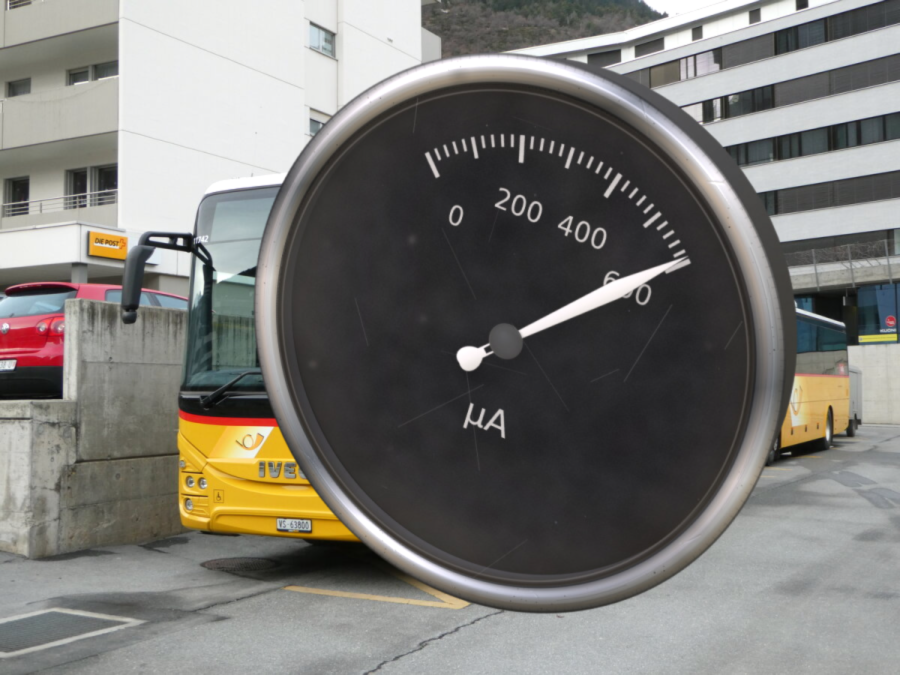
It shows 590 µA
